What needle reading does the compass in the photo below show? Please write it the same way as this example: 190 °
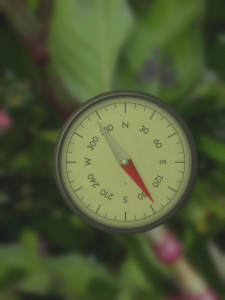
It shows 145 °
